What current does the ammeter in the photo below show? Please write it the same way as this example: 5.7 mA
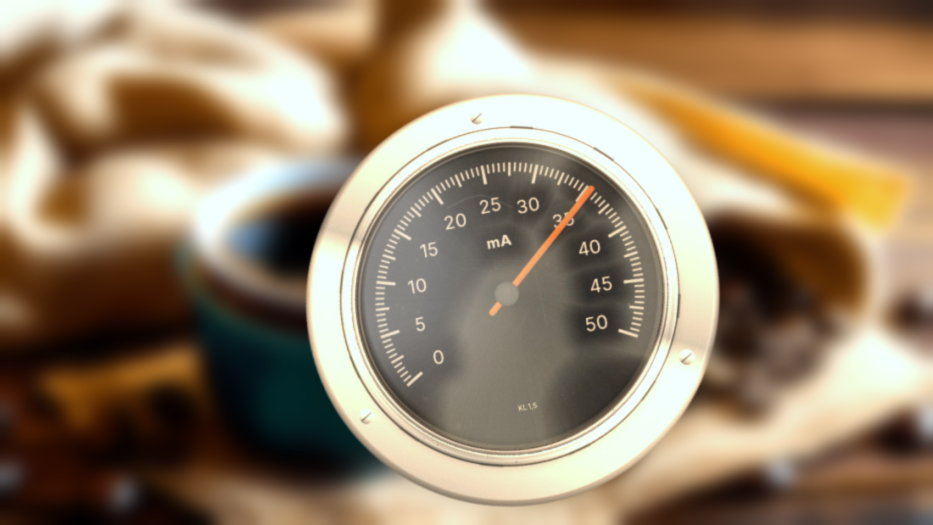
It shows 35.5 mA
